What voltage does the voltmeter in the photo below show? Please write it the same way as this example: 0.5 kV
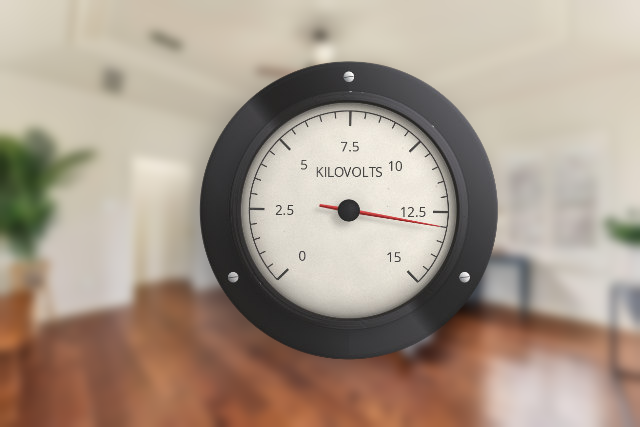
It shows 13 kV
